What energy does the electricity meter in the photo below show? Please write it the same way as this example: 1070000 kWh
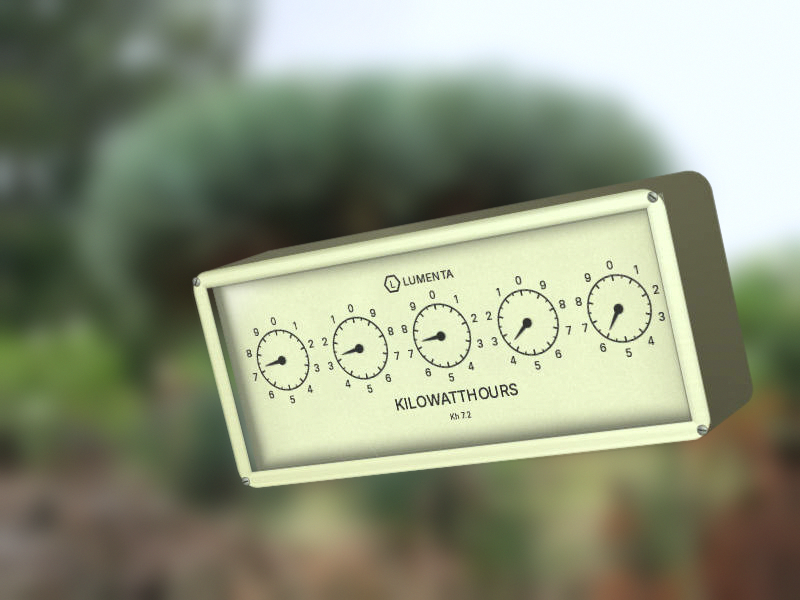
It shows 72736 kWh
